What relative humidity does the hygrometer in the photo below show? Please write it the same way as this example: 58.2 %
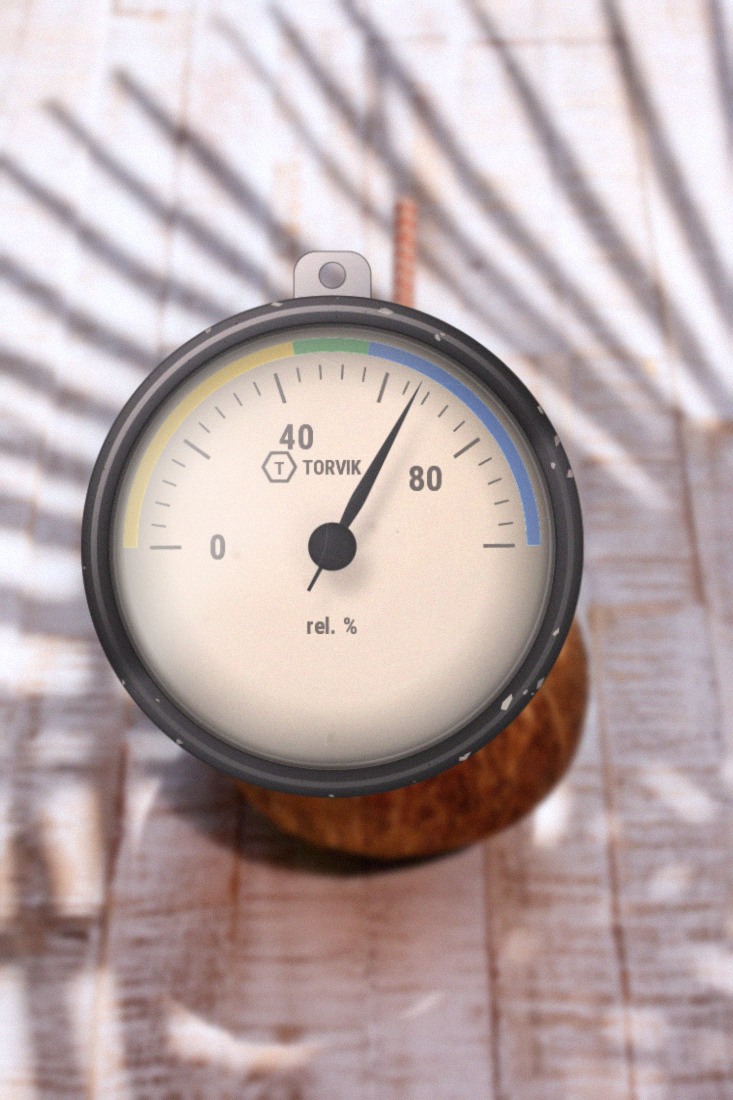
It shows 66 %
